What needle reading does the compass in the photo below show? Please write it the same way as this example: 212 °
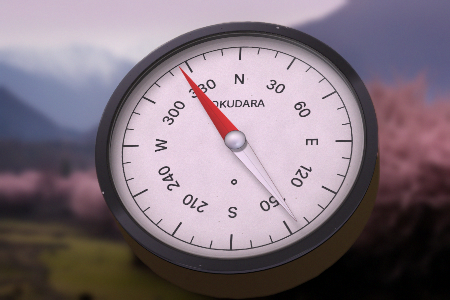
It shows 325 °
